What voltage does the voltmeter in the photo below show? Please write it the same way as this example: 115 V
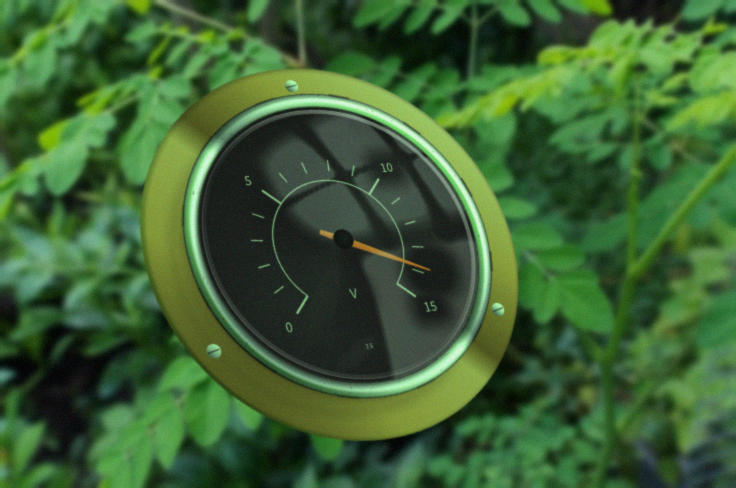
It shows 14 V
